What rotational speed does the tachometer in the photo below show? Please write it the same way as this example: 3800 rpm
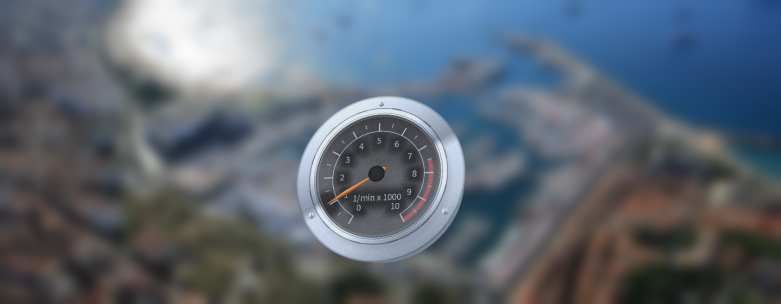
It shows 1000 rpm
